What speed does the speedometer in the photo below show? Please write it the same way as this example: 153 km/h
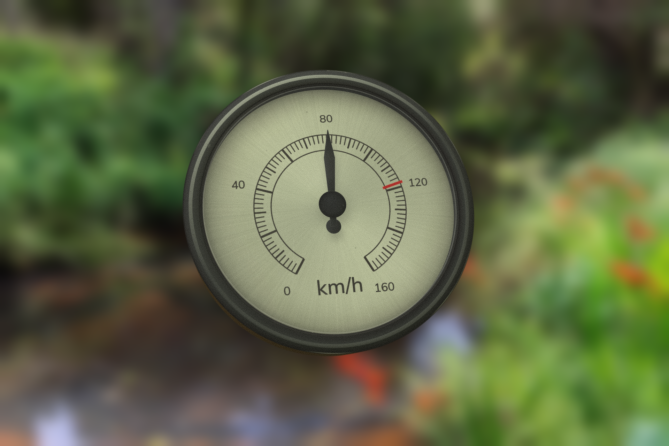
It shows 80 km/h
